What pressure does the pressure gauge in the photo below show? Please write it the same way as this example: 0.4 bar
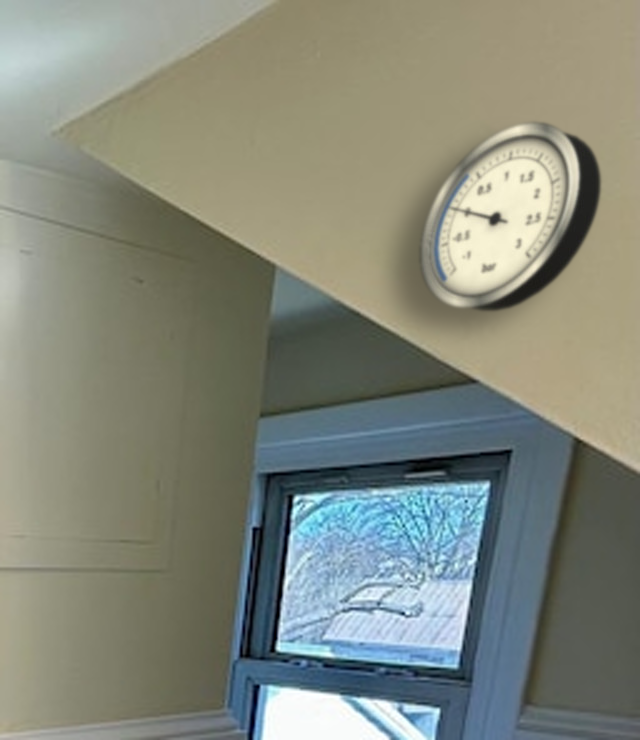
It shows 0 bar
